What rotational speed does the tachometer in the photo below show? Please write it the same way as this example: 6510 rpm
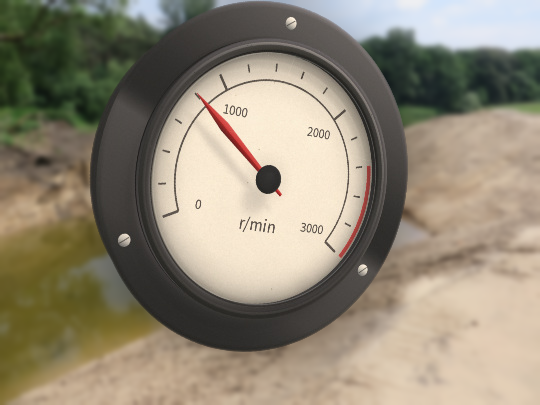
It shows 800 rpm
